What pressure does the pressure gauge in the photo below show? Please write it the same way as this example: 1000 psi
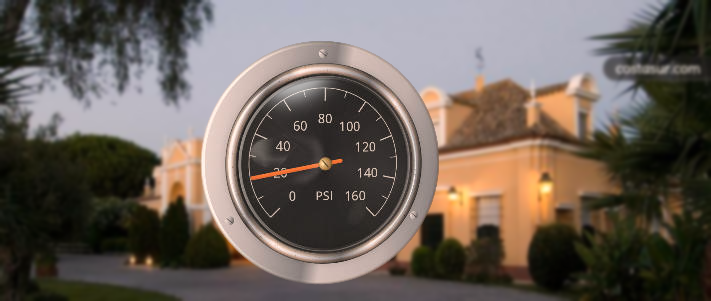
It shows 20 psi
